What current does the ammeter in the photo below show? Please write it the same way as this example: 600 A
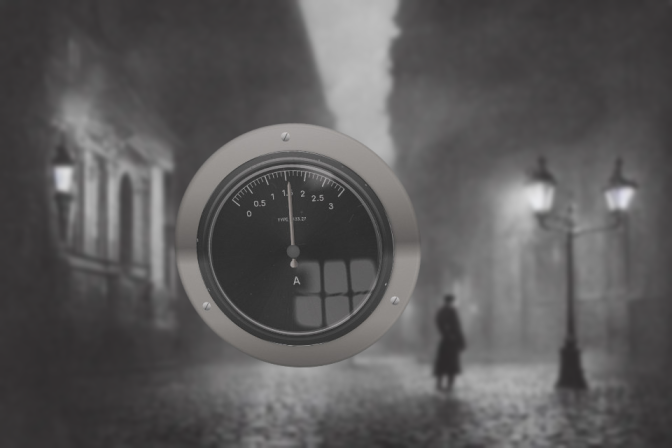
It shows 1.6 A
